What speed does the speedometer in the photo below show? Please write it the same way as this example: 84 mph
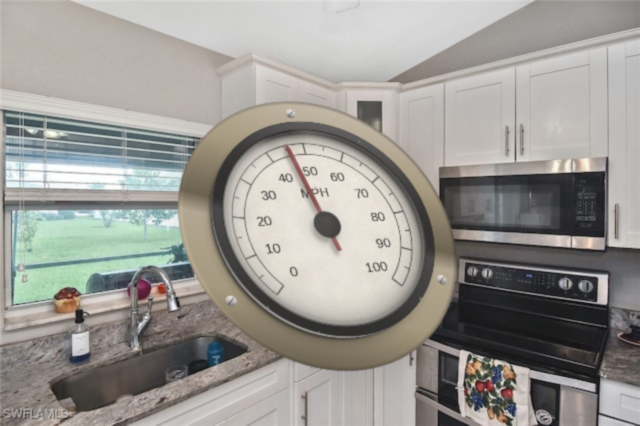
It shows 45 mph
